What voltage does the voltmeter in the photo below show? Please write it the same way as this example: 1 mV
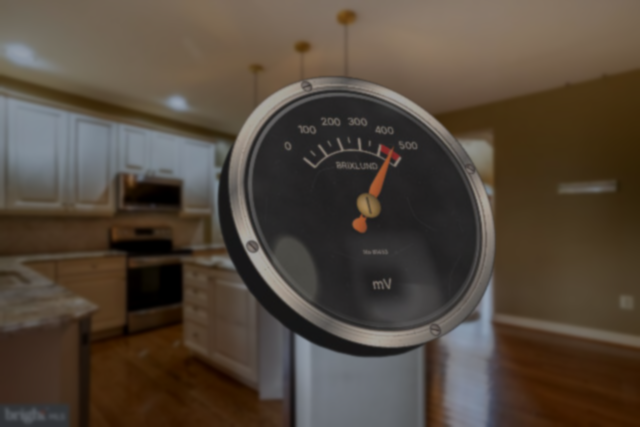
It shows 450 mV
